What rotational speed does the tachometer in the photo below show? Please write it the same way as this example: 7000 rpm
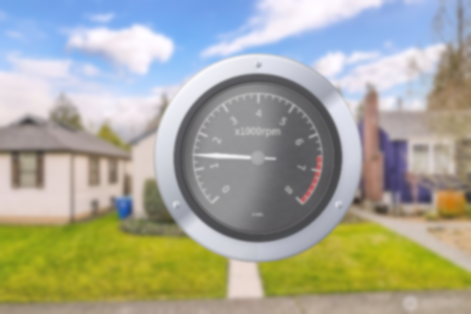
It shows 1400 rpm
